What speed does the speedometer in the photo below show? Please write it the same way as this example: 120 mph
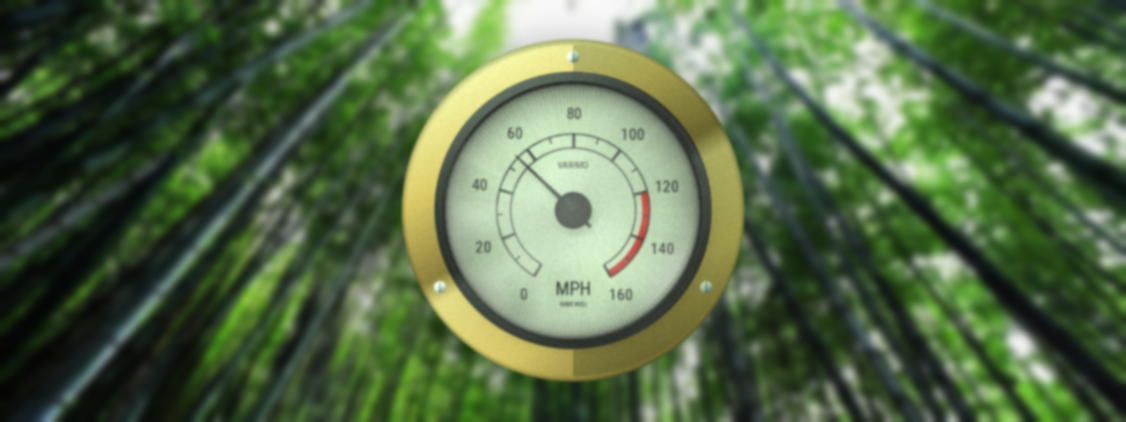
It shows 55 mph
